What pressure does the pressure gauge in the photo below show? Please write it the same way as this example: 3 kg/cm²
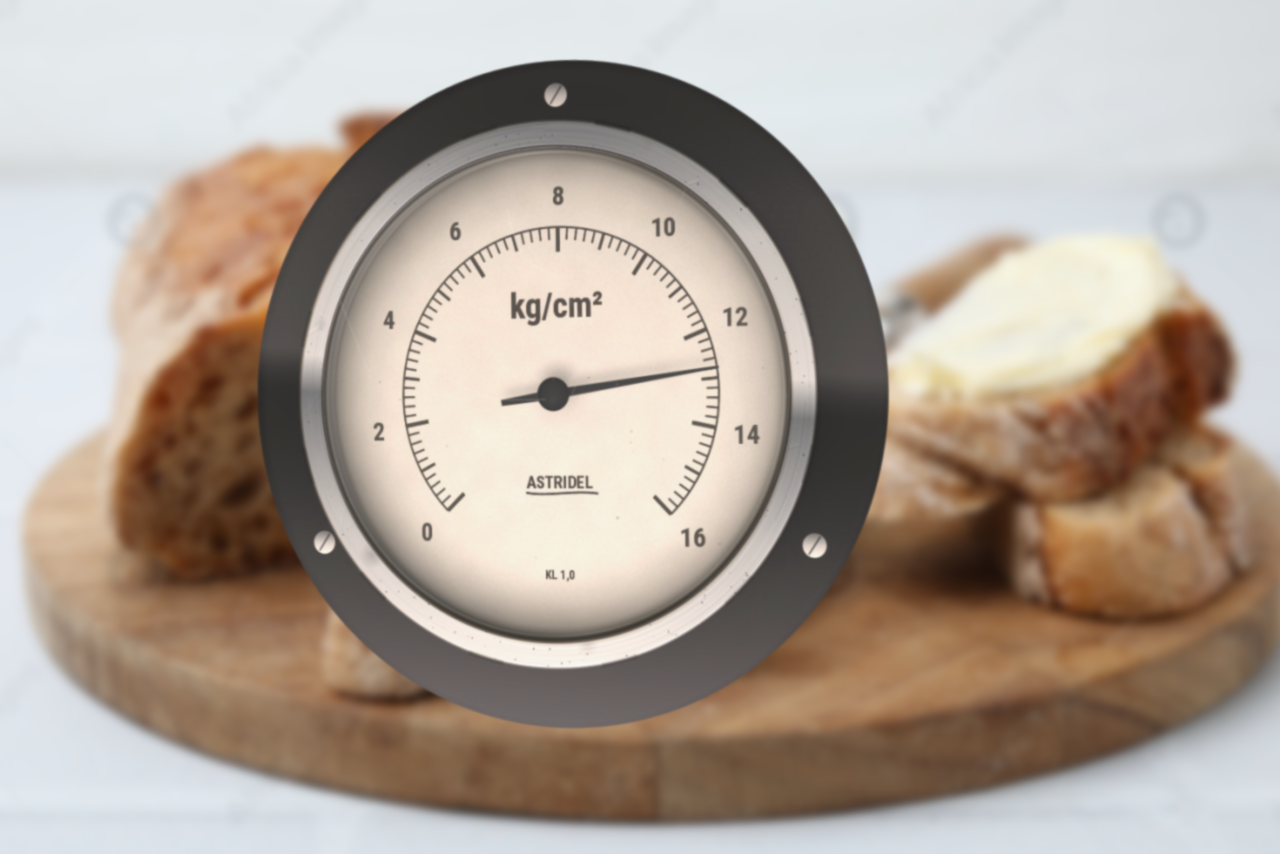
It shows 12.8 kg/cm²
